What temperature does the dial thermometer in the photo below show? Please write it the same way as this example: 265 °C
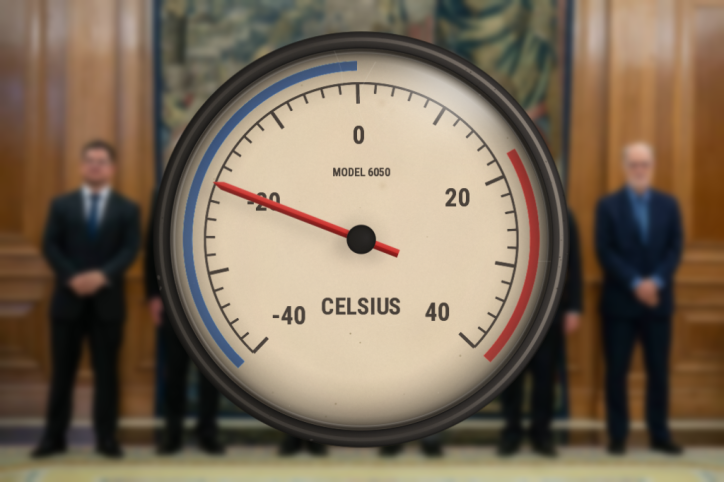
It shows -20 °C
